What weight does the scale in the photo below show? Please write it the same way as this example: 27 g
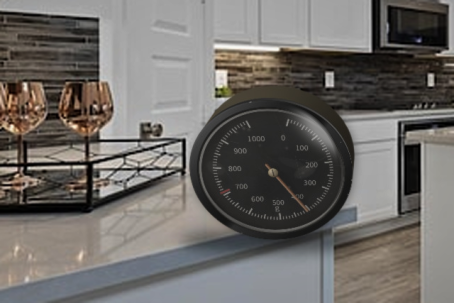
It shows 400 g
